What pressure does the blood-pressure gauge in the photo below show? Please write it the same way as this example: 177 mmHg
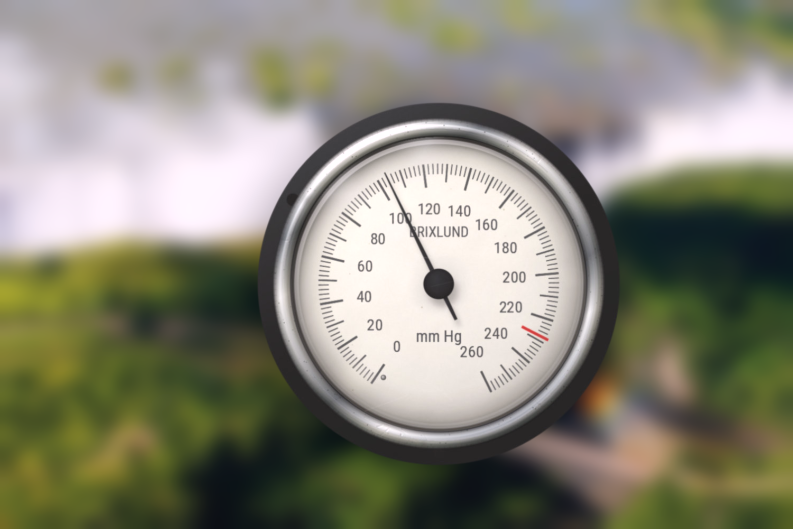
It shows 104 mmHg
